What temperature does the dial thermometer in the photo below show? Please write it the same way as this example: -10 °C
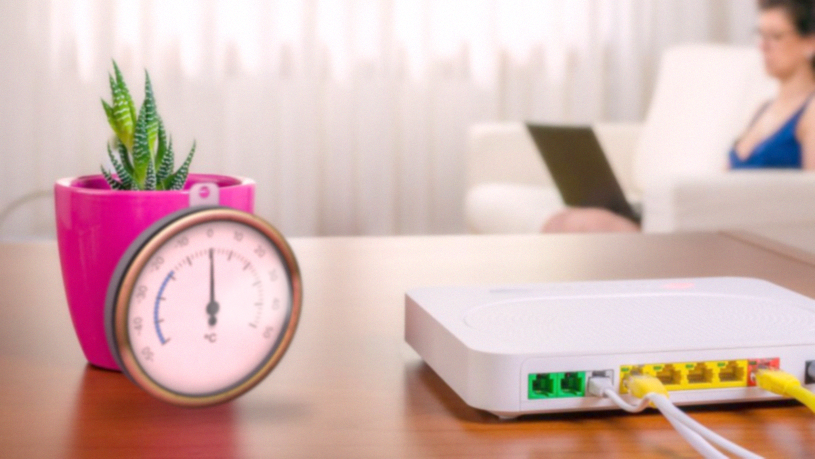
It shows 0 °C
